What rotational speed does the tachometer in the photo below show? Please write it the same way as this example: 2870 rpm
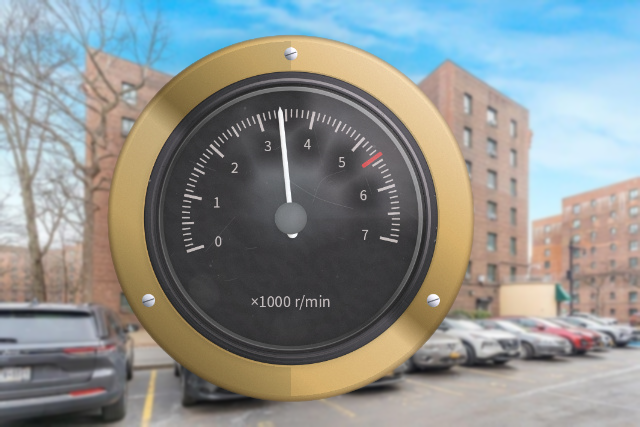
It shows 3400 rpm
